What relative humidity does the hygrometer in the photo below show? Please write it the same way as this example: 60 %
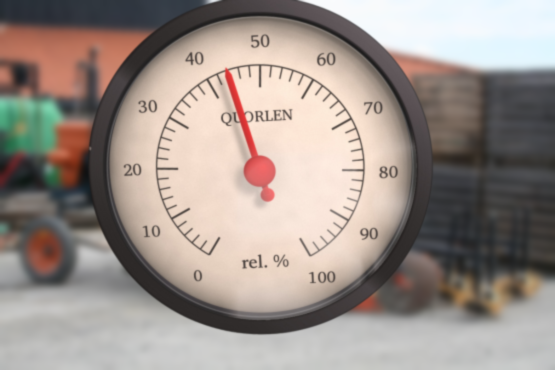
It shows 44 %
